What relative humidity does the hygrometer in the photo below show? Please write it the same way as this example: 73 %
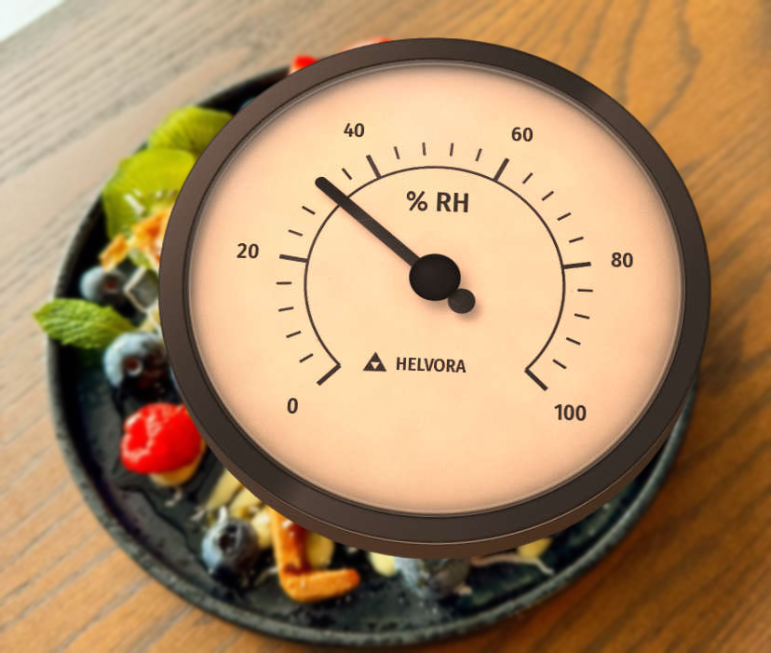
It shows 32 %
